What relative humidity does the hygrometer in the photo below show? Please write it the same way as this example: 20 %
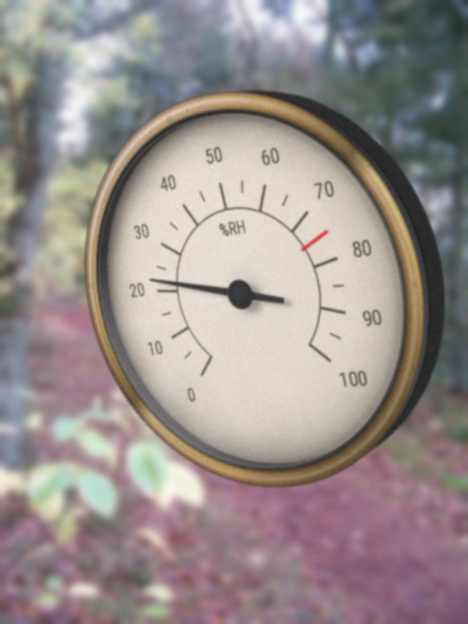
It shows 22.5 %
